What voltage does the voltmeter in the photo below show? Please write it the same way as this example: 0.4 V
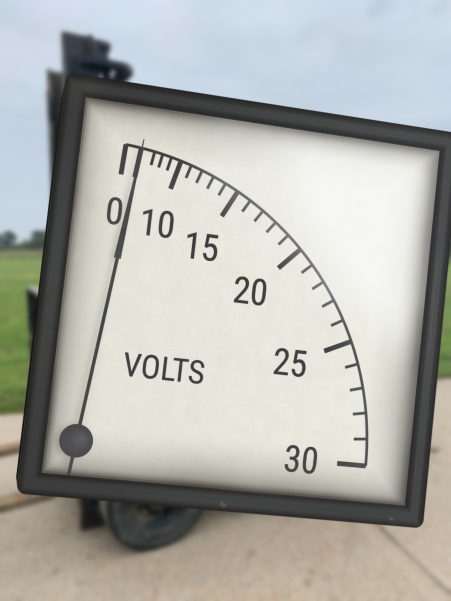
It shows 5 V
